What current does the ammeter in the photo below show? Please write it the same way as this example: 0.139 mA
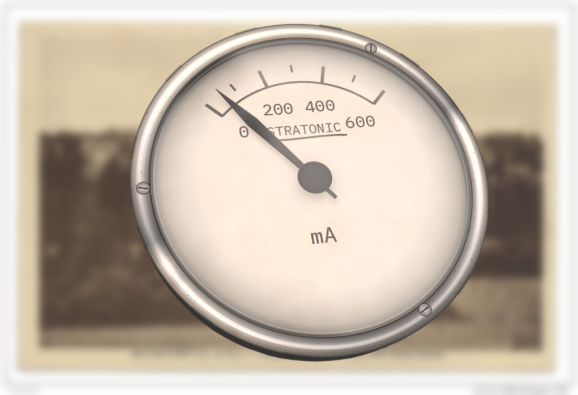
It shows 50 mA
